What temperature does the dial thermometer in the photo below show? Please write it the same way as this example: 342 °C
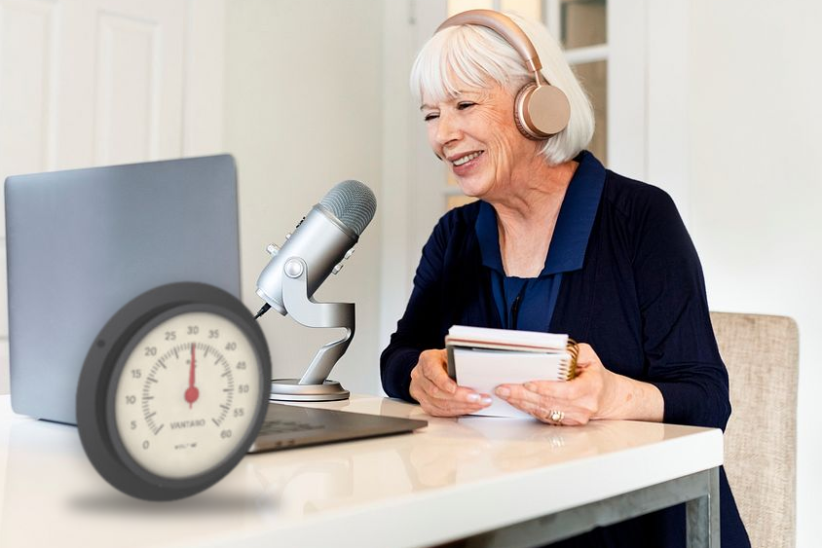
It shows 30 °C
